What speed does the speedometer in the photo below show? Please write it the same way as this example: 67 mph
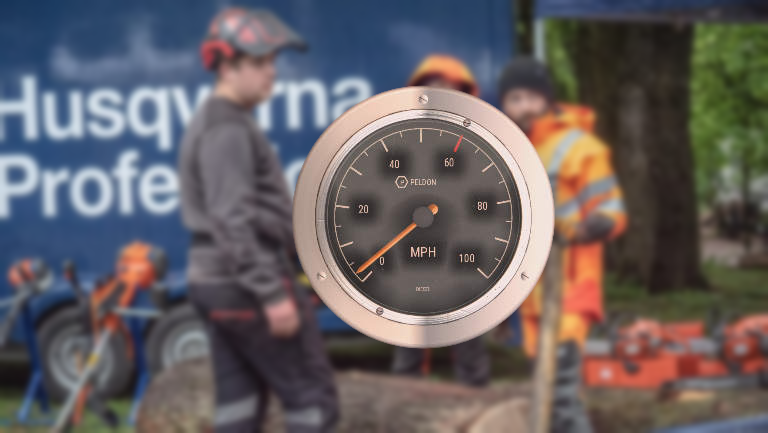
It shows 2.5 mph
